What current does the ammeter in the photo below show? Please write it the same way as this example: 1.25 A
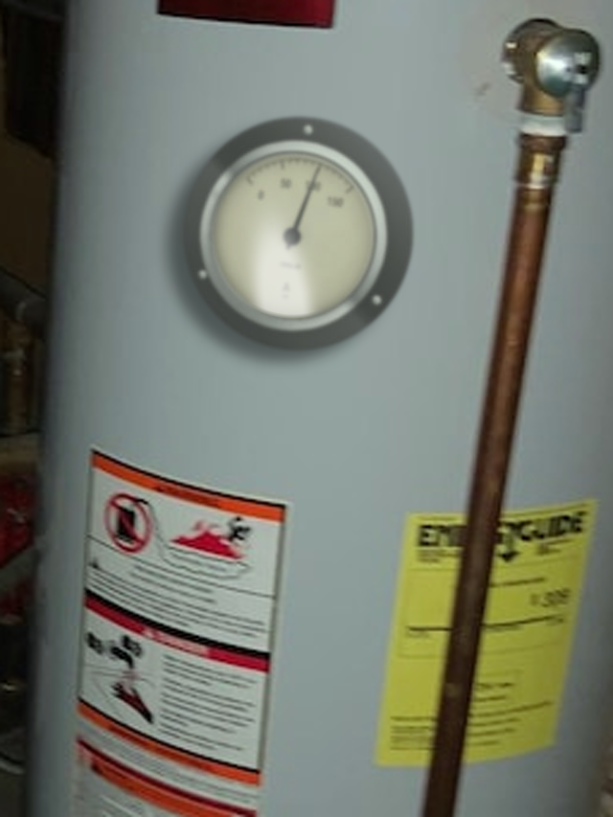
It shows 100 A
